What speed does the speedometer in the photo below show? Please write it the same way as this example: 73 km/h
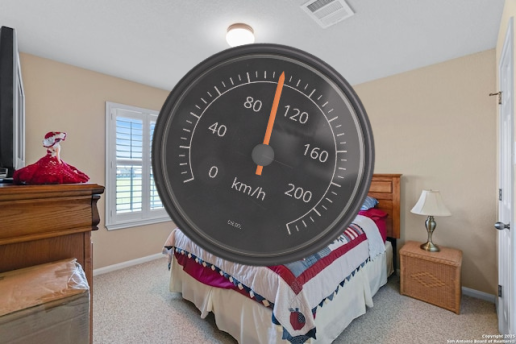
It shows 100 km/h
